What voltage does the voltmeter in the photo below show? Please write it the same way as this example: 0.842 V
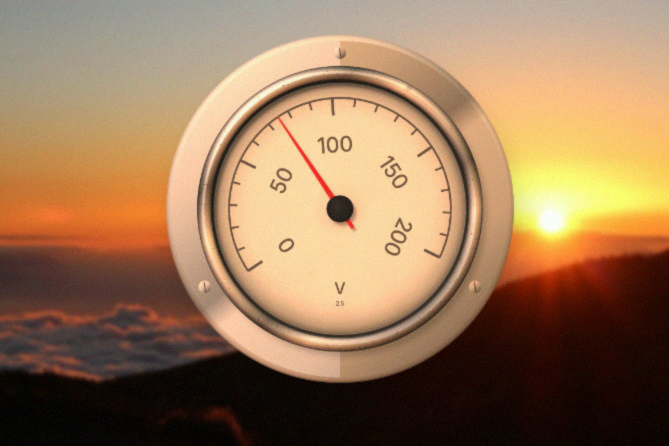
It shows 75 V
